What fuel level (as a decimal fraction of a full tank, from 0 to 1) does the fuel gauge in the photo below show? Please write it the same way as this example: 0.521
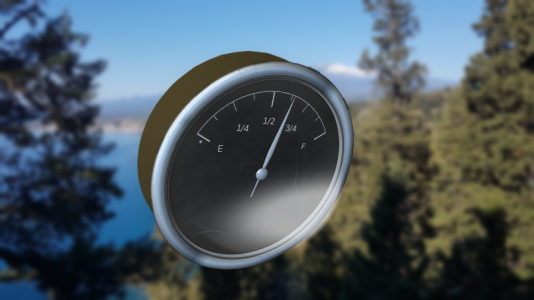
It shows 0.625
